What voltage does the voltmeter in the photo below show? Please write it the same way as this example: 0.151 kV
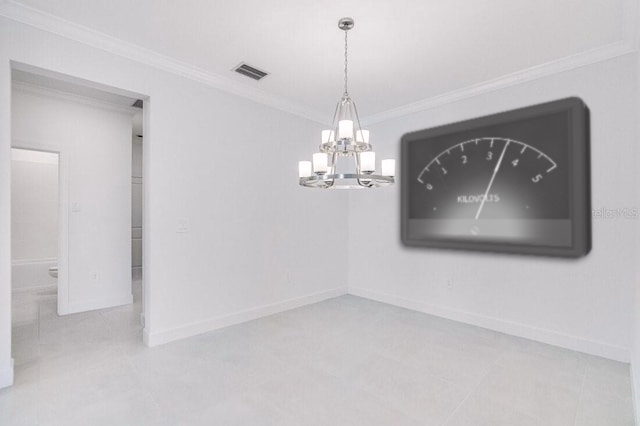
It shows 3.5 kV
